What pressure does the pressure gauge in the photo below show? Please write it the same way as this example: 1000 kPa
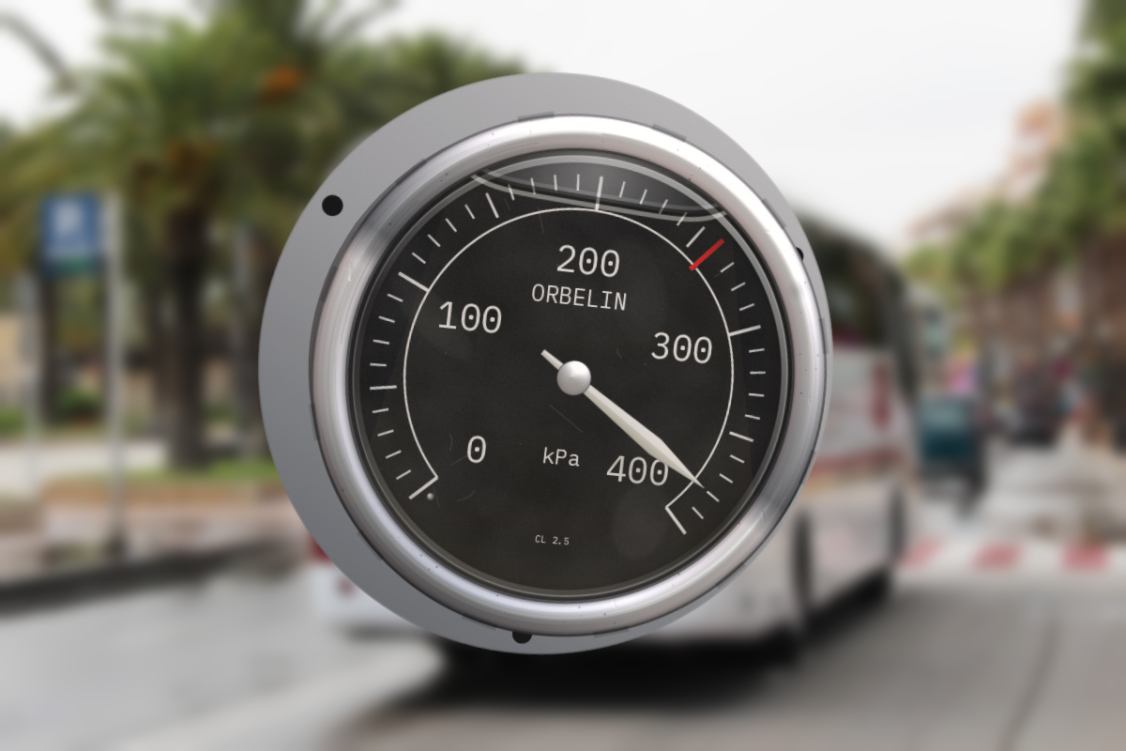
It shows 380 kPa
